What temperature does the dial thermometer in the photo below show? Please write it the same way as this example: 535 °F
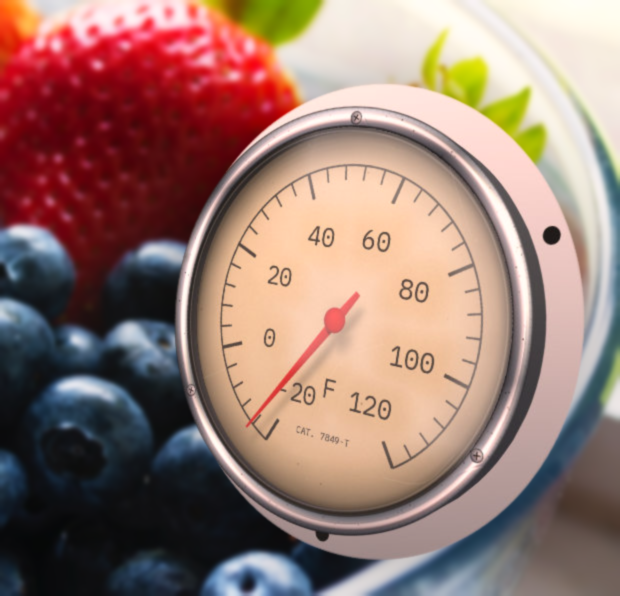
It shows -16 °F
